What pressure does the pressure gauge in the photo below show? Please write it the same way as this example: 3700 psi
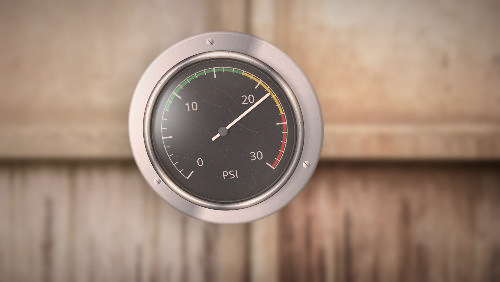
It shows 21.5 psi
